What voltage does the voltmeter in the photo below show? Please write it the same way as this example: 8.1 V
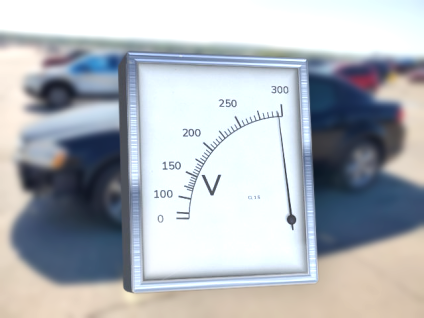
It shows 295 V
